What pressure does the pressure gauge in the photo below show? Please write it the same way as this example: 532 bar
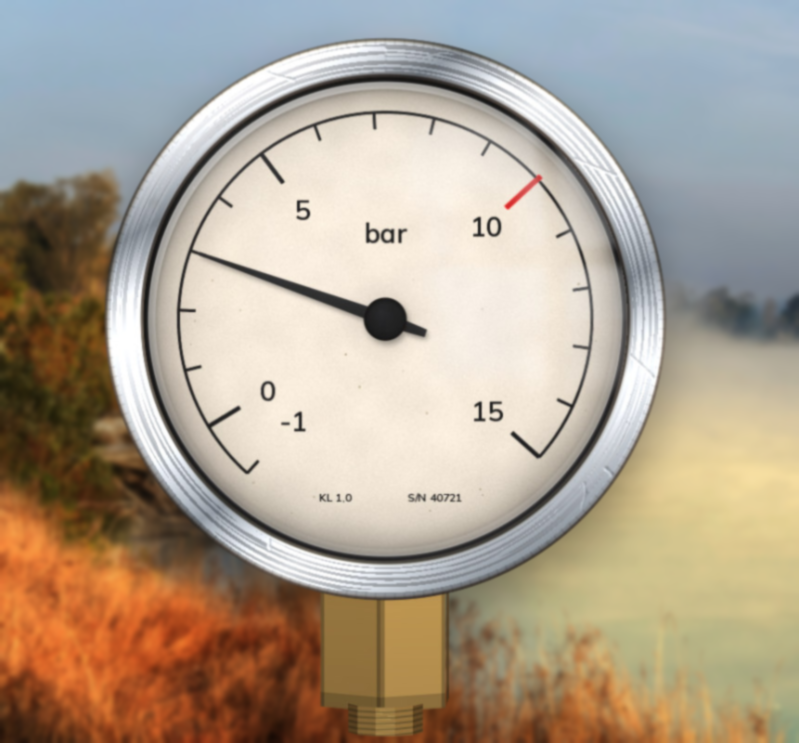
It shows 3 bar
